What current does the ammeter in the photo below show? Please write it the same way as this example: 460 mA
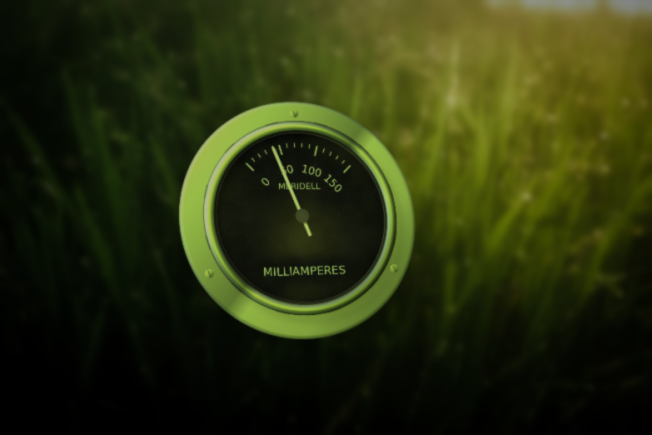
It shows 40 mA
